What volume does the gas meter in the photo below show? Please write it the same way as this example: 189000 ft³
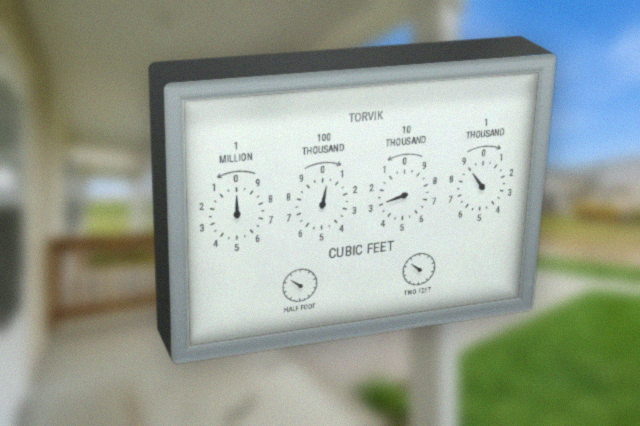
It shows 2900 ft³
